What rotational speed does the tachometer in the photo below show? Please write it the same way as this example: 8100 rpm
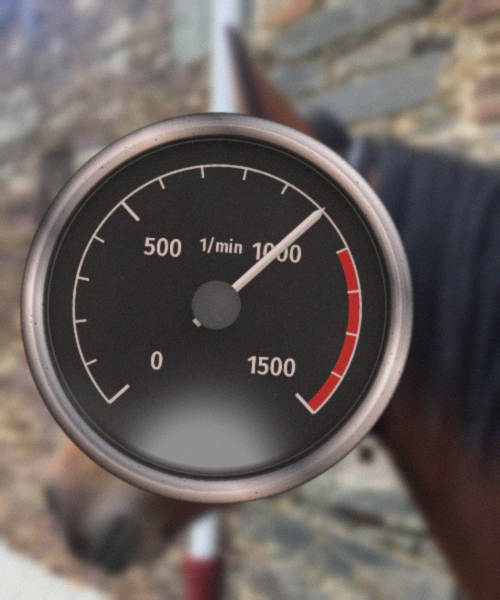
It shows 1000 rpm
